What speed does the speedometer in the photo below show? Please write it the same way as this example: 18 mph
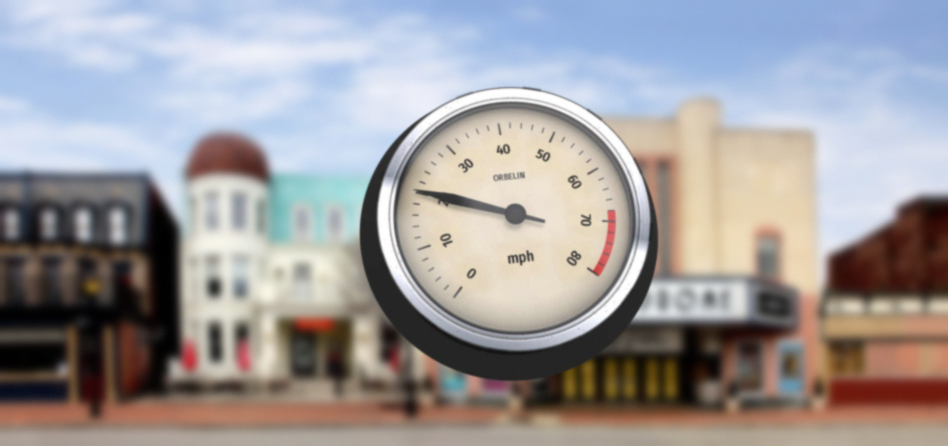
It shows 20 mph
